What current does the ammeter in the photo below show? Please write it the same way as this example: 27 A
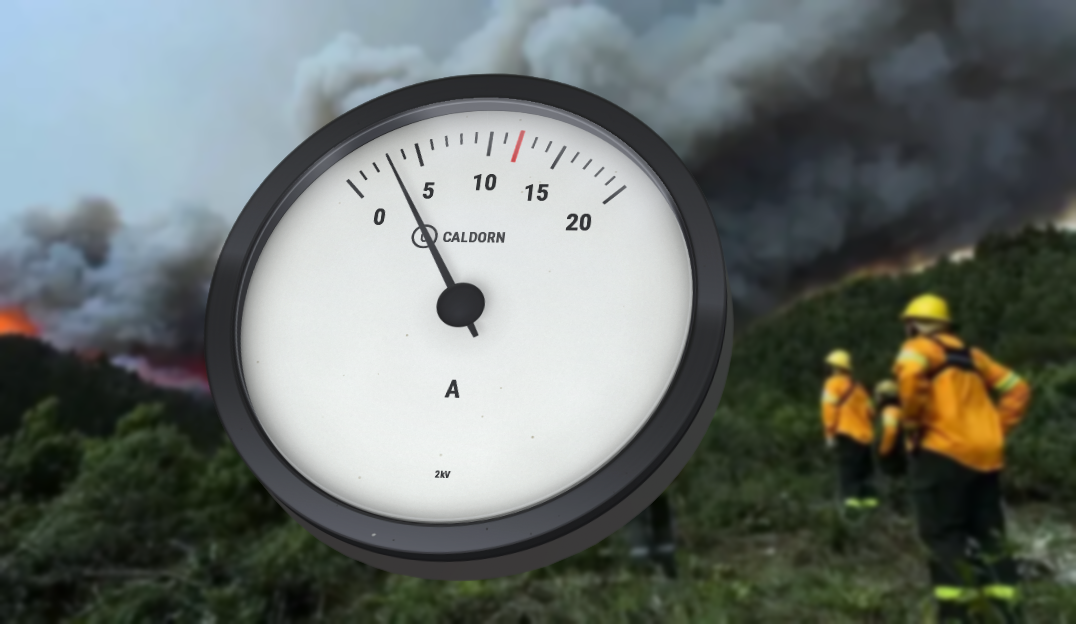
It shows 3 A
